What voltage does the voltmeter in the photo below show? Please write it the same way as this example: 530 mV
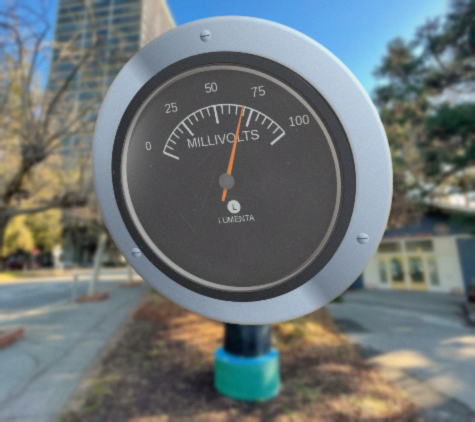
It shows 70 mV
